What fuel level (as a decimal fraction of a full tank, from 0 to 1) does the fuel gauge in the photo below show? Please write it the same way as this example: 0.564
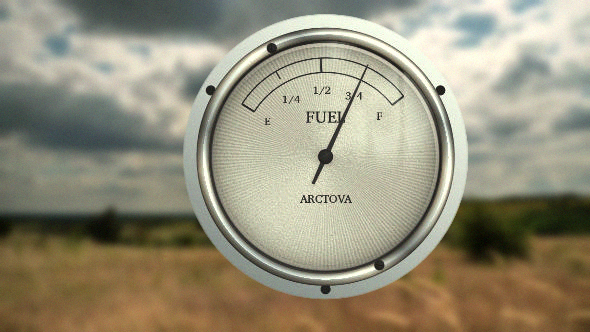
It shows 0.75
